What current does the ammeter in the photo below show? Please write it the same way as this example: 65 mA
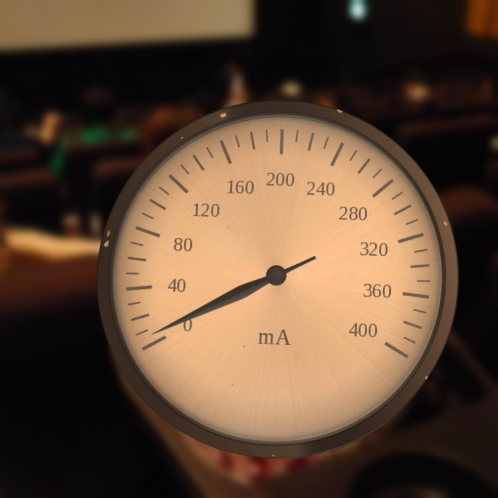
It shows 5 mA
